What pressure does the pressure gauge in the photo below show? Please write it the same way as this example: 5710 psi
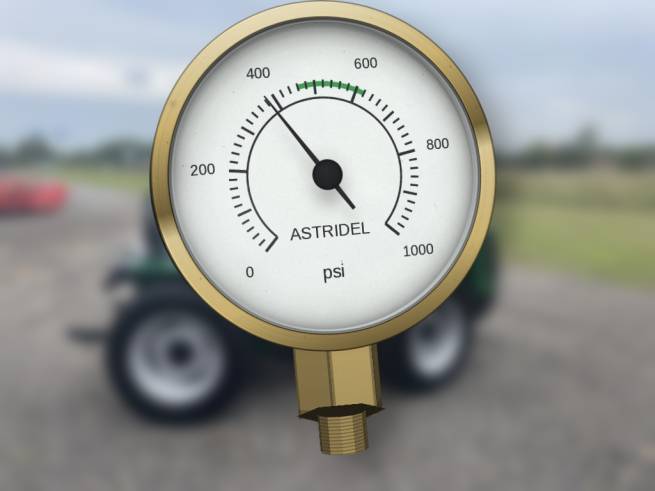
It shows 380 psi
